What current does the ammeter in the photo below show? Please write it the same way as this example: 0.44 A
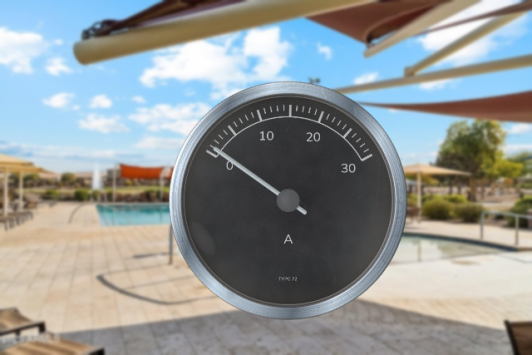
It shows 1 A
